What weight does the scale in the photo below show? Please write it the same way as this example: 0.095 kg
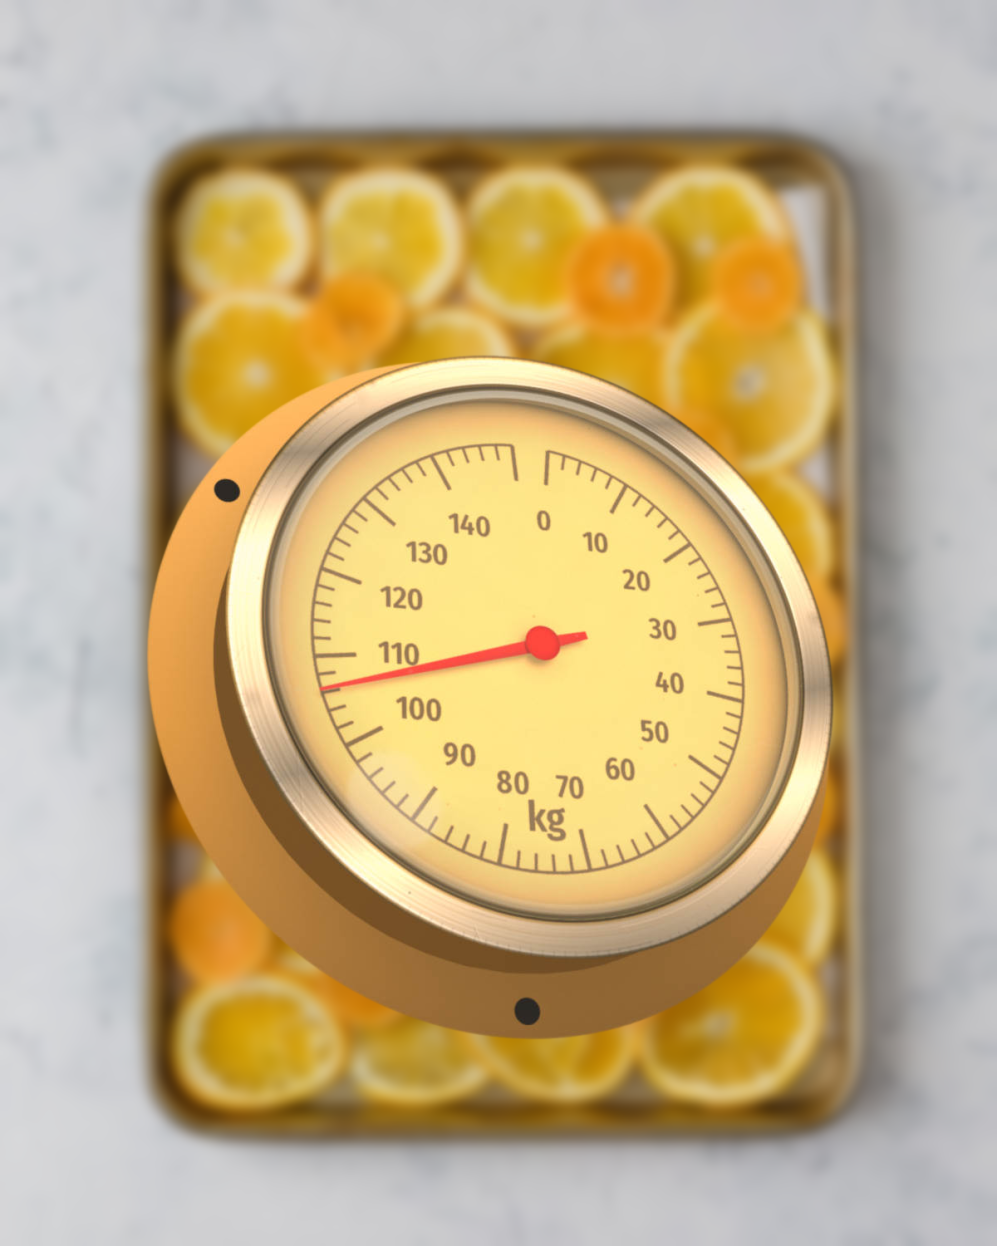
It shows 106 kg
